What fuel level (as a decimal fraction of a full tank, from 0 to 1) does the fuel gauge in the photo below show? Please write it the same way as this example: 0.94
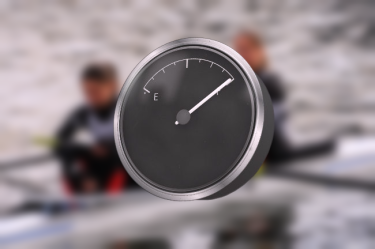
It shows 1
